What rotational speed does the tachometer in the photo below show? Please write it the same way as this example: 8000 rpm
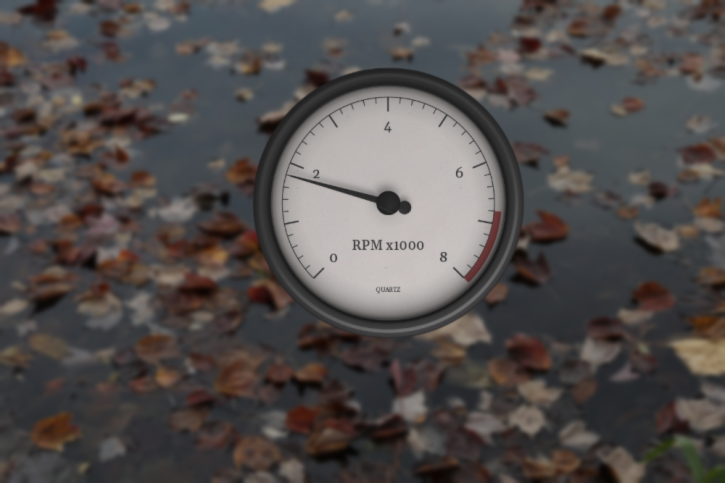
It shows 1800 rpm
